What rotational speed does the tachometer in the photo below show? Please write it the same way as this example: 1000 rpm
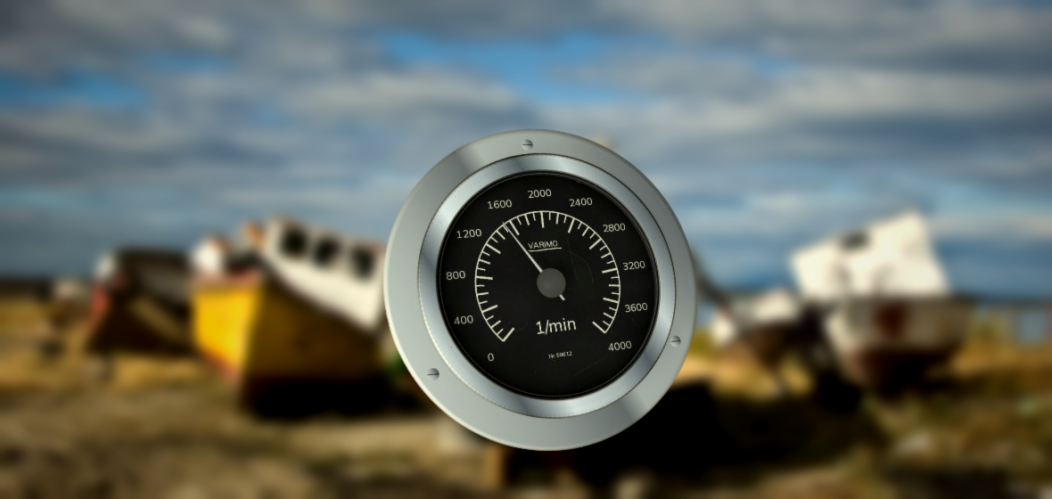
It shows 1500 rpm
